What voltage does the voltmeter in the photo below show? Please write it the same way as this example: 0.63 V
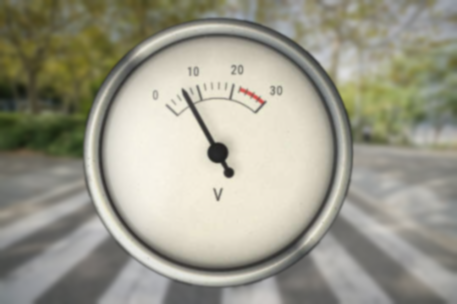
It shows 6 V
